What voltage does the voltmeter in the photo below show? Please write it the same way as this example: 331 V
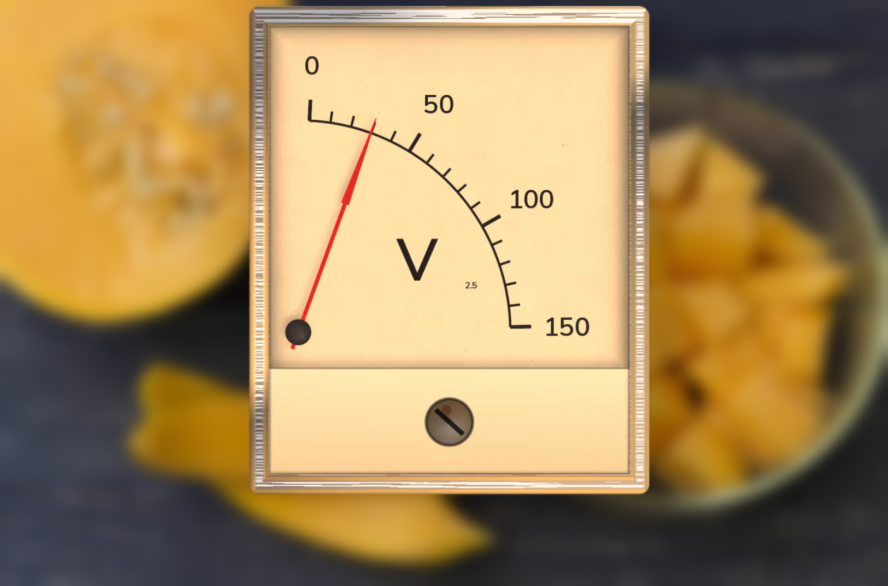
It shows 30 V
